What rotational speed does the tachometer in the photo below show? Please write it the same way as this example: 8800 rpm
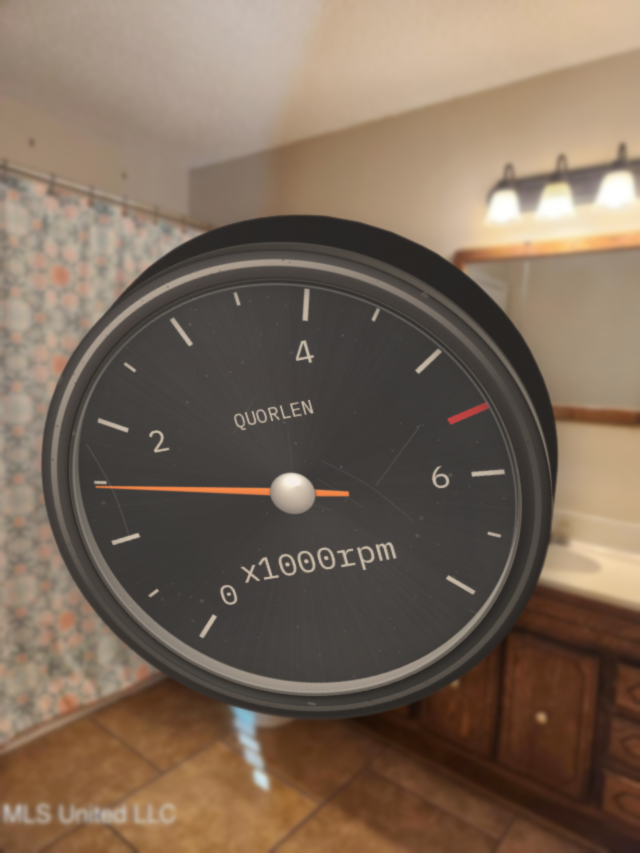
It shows 1500 rpm
